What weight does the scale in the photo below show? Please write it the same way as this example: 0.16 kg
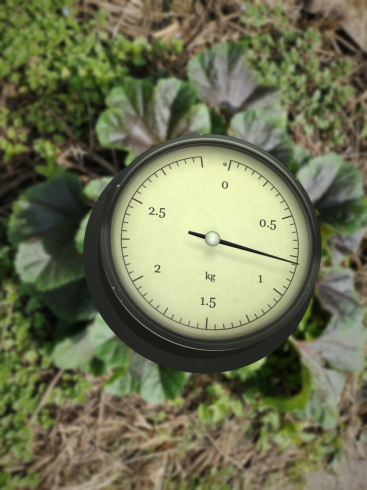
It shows 0.8 kg
